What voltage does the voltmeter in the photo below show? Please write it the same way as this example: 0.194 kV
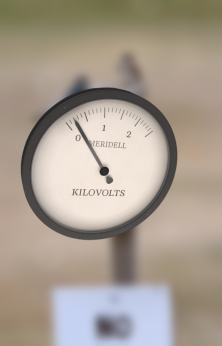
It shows 0.2 kV
